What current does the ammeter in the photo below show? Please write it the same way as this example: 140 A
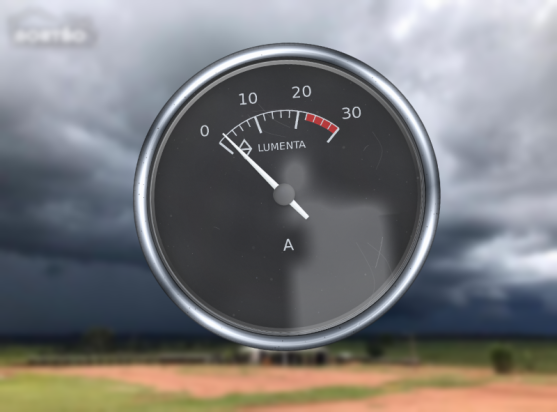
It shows 2 A
